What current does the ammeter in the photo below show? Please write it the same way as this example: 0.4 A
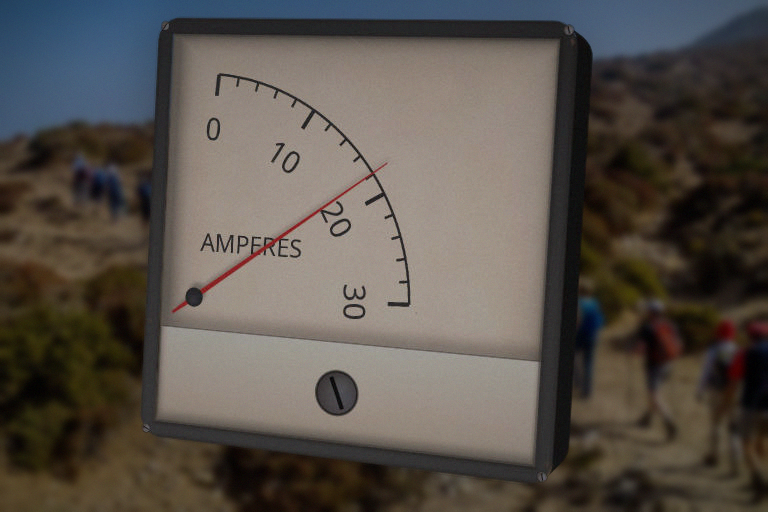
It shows 18 A
